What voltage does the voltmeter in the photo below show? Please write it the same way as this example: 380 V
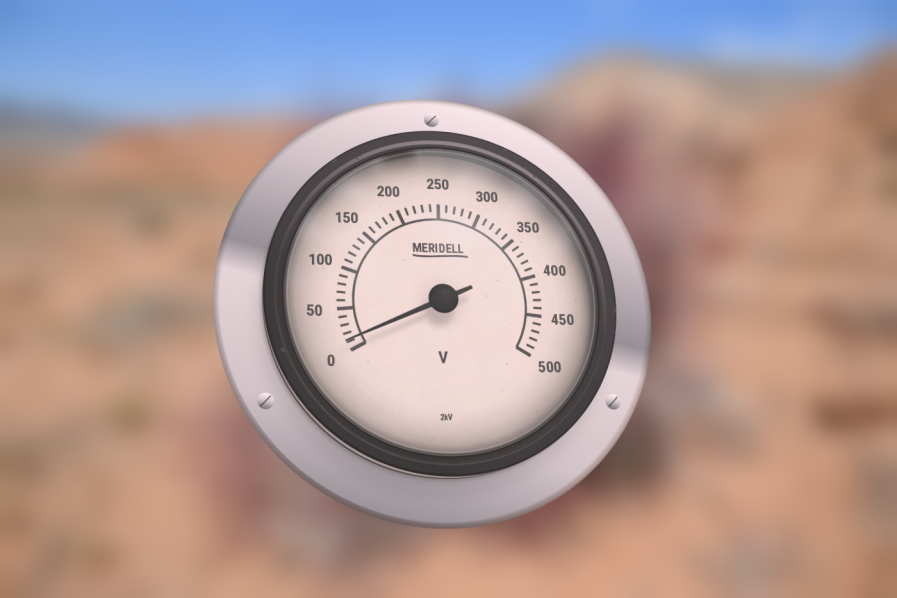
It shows 10 V
